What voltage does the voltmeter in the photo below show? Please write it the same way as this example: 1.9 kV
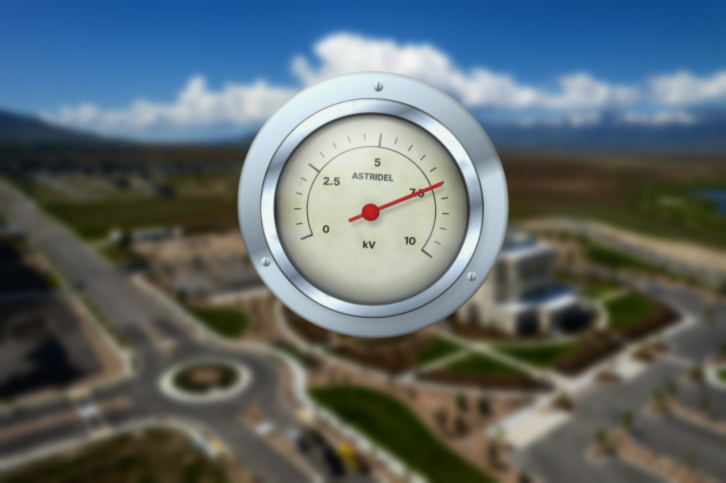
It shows 7.5 kV
